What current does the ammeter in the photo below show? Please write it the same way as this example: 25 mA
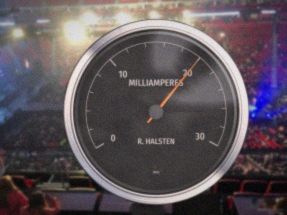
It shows 20 mA
